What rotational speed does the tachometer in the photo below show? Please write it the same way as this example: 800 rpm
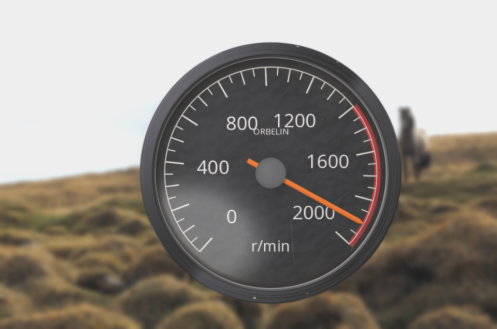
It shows 1900 rpm
